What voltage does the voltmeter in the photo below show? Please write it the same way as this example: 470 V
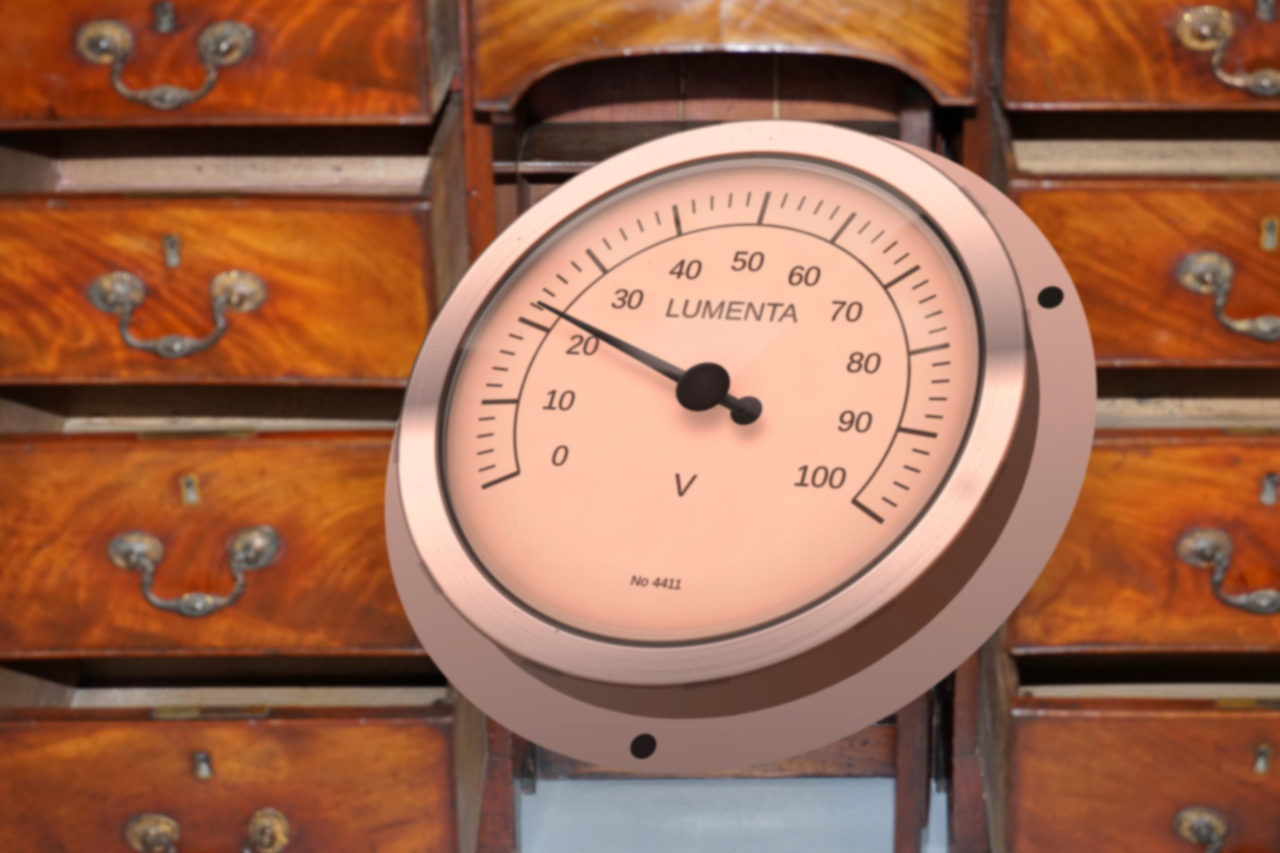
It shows 22 V
